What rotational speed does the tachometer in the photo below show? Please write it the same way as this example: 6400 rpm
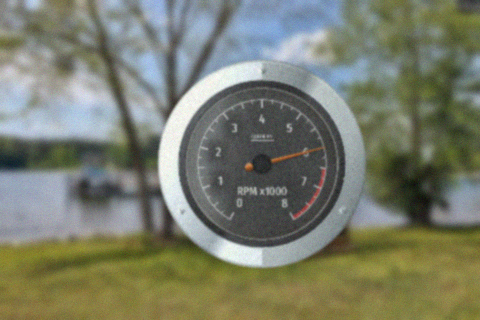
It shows 6000 rpm
